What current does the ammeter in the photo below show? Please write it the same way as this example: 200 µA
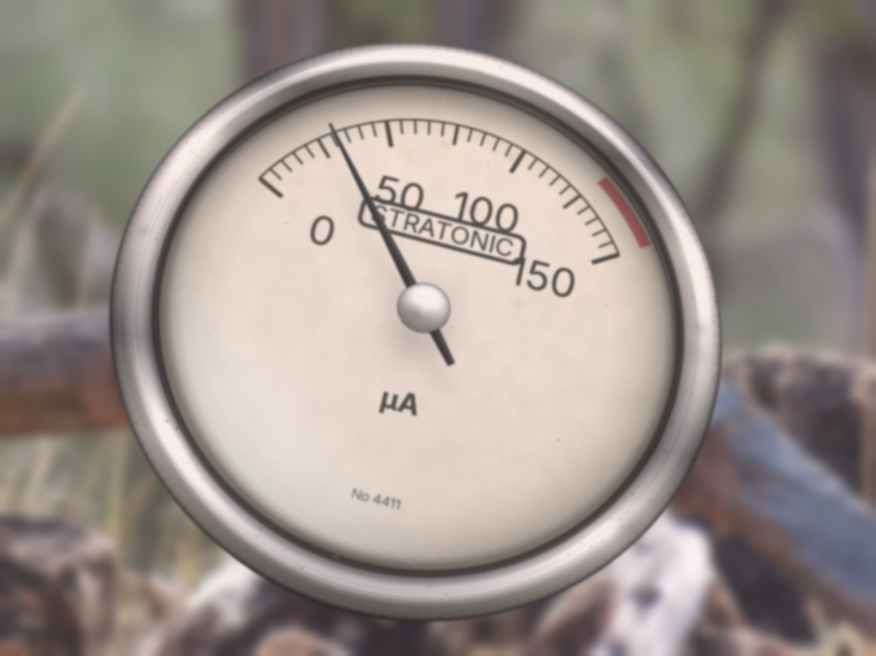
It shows 30 µA
